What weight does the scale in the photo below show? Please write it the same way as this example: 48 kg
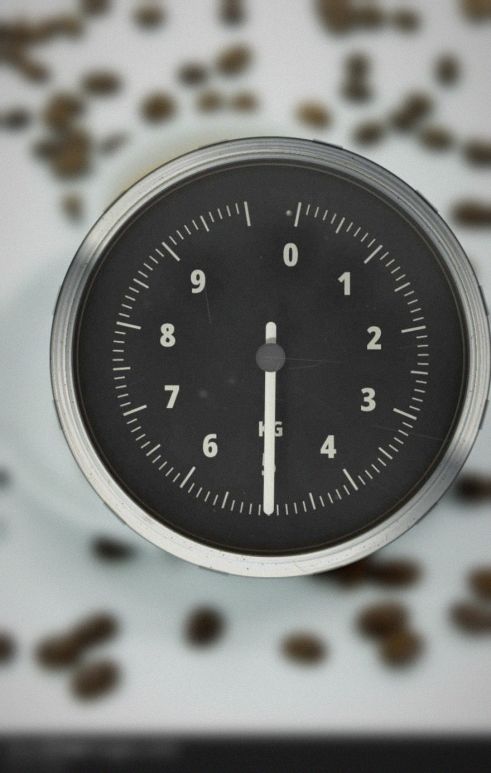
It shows 5 kg
